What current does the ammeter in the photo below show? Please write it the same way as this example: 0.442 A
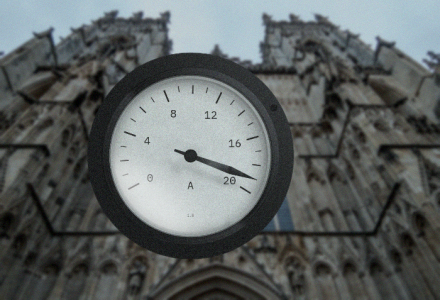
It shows 19 A
